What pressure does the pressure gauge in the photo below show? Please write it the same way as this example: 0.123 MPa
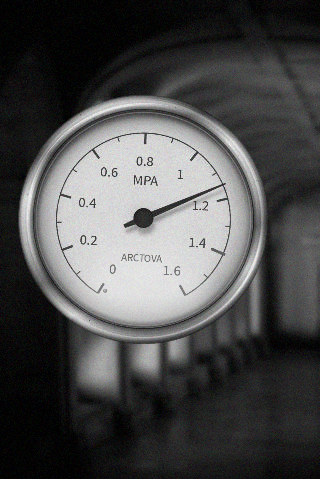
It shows 1.15 MPa
